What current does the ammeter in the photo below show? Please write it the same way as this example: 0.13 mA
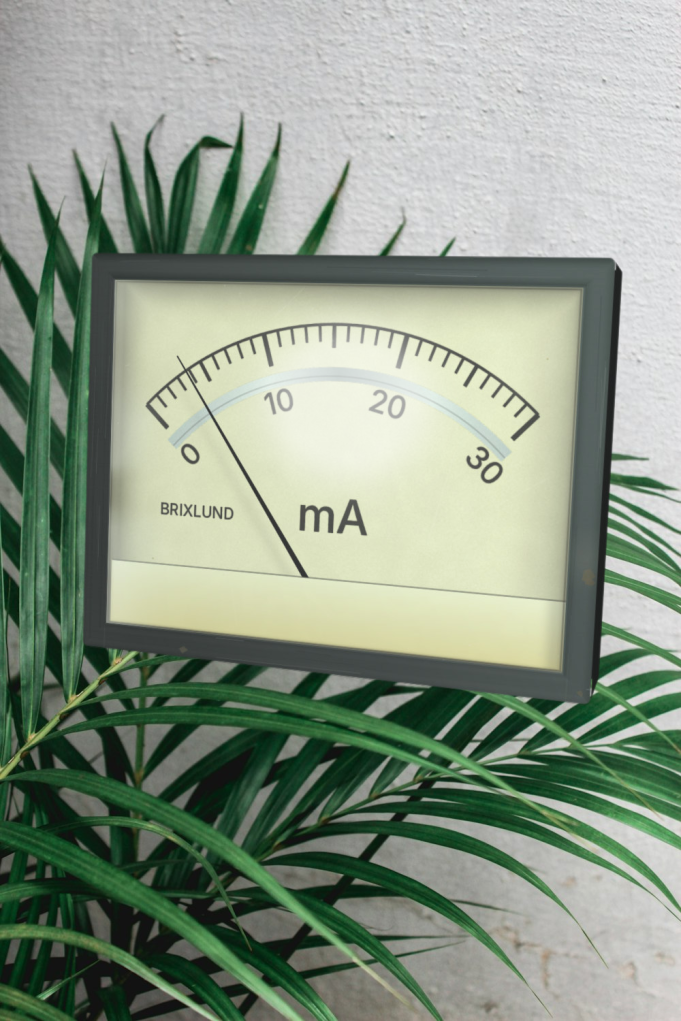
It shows 4 mA
